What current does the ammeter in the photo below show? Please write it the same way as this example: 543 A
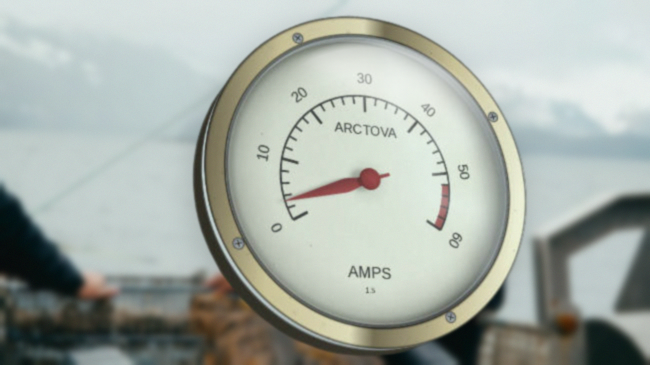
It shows 3 A
